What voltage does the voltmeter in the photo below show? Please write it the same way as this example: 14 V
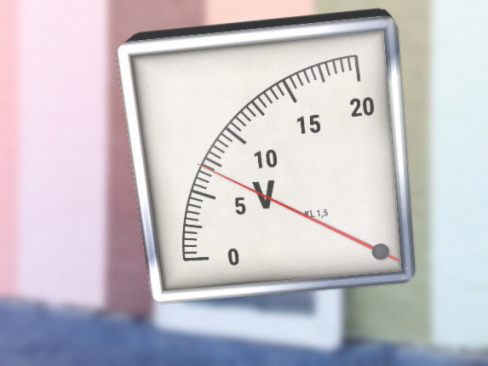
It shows 7 V
